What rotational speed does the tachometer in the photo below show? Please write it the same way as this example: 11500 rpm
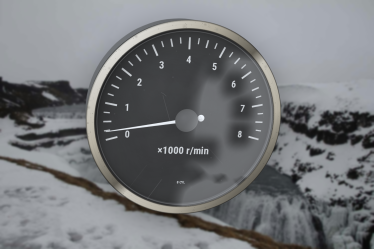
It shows 250 rpm
